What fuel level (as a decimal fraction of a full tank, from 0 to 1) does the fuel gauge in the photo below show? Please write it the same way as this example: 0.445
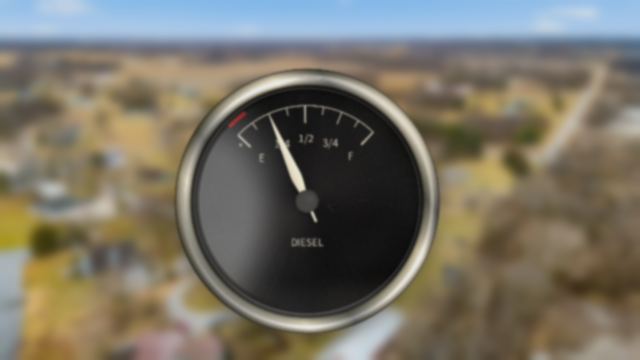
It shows 0.25
